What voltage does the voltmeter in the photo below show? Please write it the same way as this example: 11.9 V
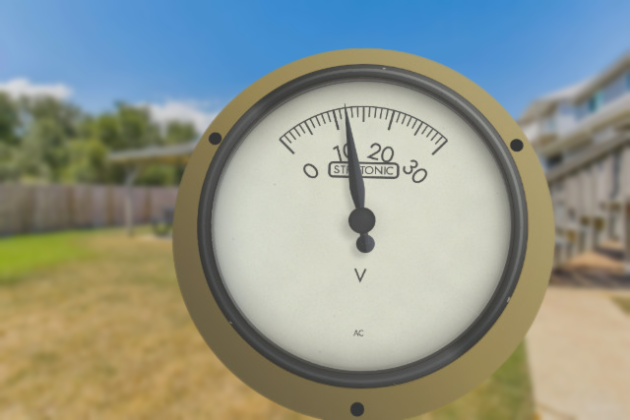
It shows 12 V
